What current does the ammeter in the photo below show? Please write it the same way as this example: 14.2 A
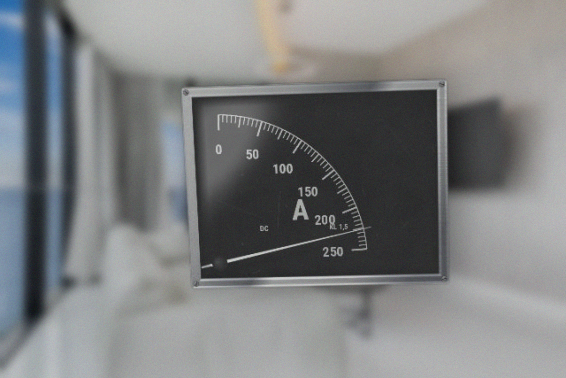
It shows 225 A
